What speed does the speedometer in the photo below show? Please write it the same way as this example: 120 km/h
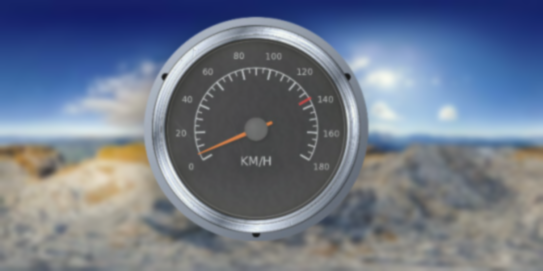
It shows 5 km/h
